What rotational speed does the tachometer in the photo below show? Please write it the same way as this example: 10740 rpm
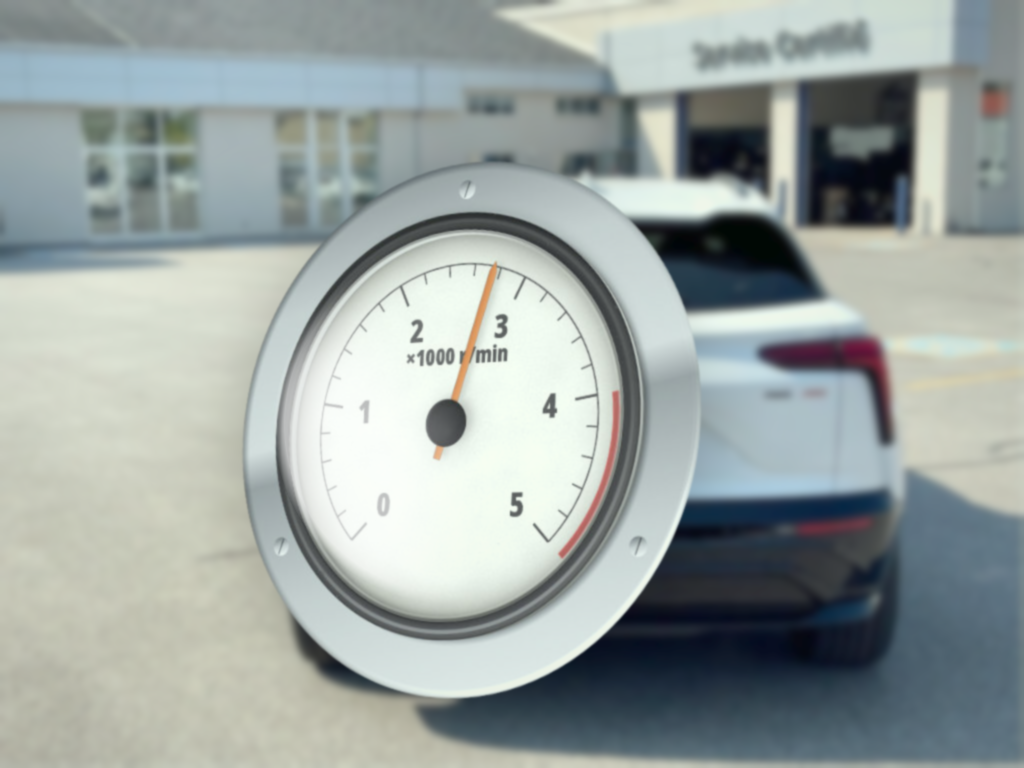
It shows 2800 rpm
